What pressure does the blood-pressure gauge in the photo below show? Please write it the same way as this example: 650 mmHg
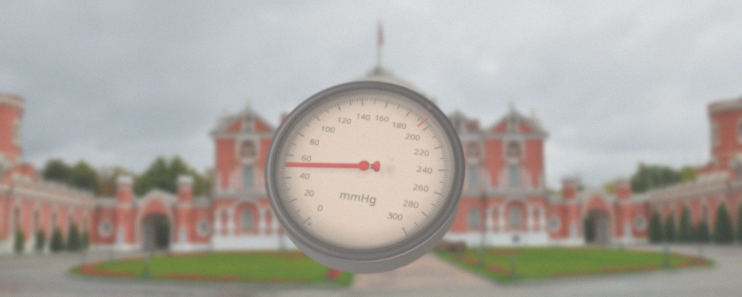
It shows 50 mmHg
